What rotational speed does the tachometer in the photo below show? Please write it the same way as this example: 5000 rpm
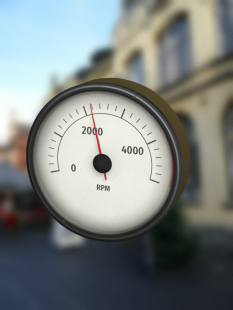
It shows 2200 rpm
